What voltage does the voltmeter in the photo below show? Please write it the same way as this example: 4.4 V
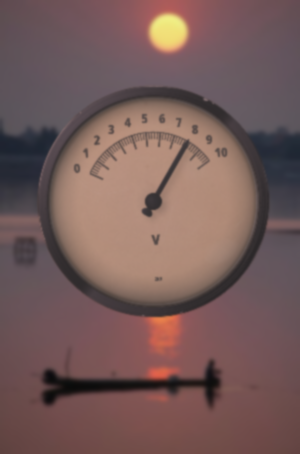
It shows 8 V
